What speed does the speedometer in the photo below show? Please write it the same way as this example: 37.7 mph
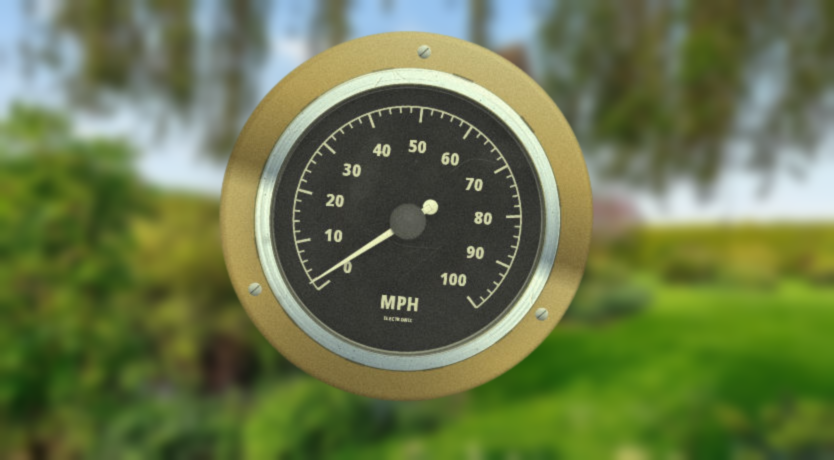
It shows 2 mph
